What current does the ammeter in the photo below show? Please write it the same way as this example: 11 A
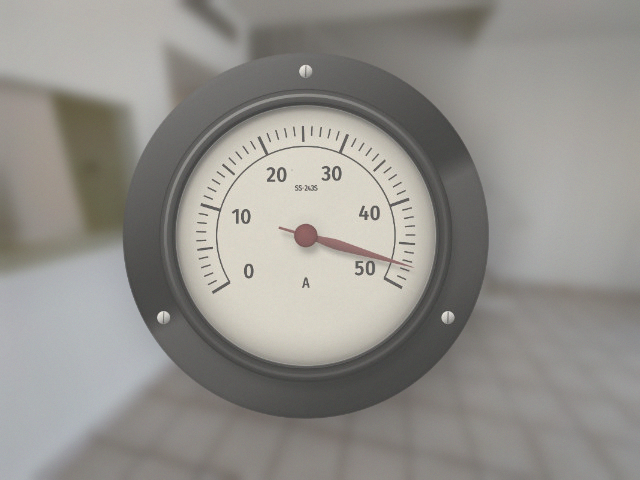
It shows 47.5 A
